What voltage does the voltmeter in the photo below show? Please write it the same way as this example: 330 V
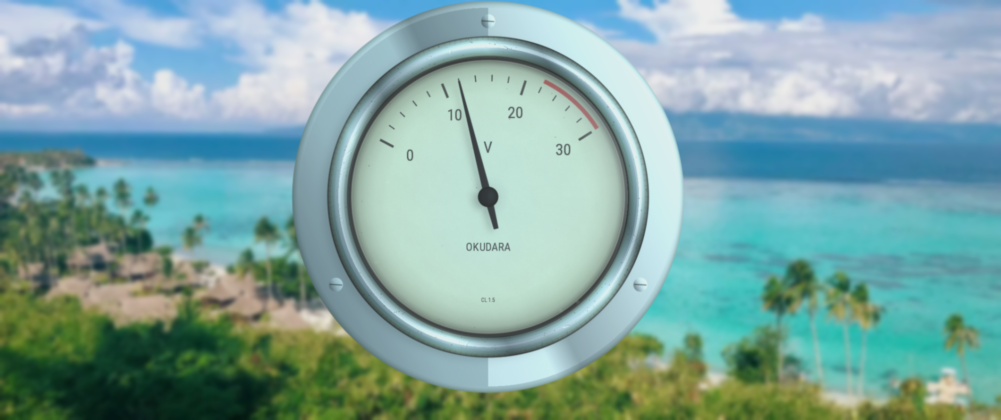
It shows 12 V
